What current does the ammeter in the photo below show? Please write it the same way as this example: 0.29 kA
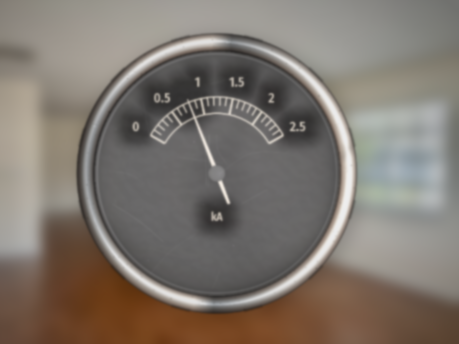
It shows 0.8 kA
